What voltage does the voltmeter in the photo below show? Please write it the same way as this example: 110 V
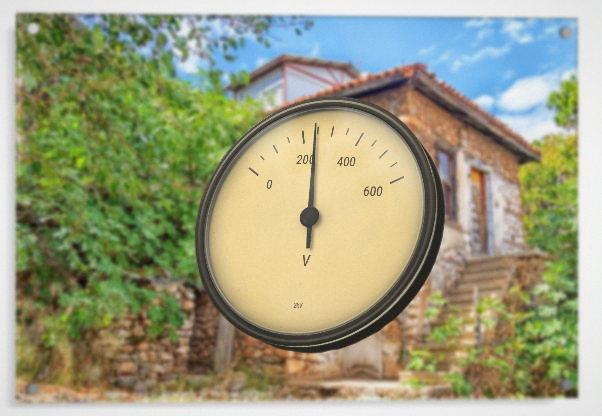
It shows 250 V
